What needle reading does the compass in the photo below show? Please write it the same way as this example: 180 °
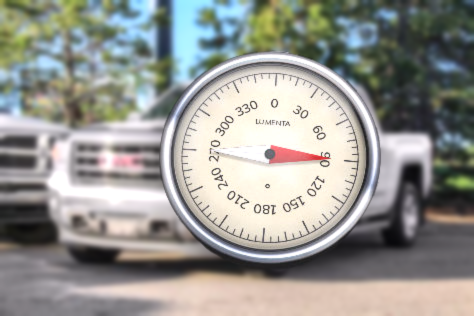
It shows 90 °
